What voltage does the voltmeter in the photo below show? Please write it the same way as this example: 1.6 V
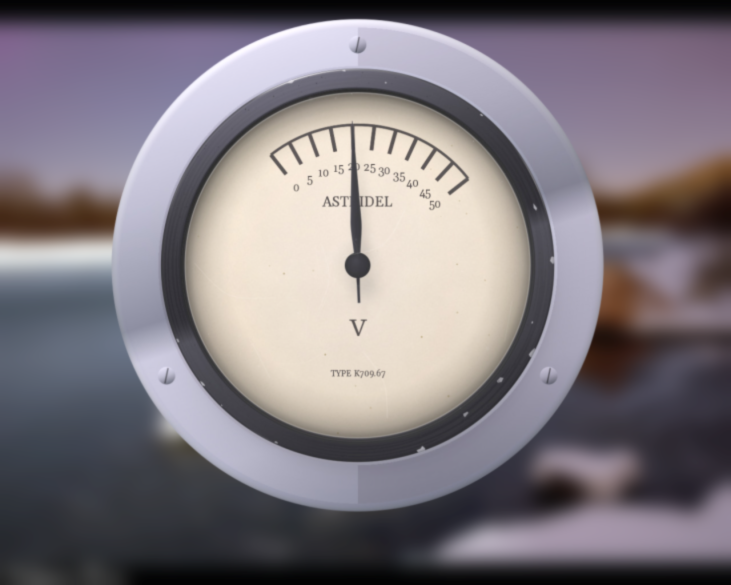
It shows 20 V
